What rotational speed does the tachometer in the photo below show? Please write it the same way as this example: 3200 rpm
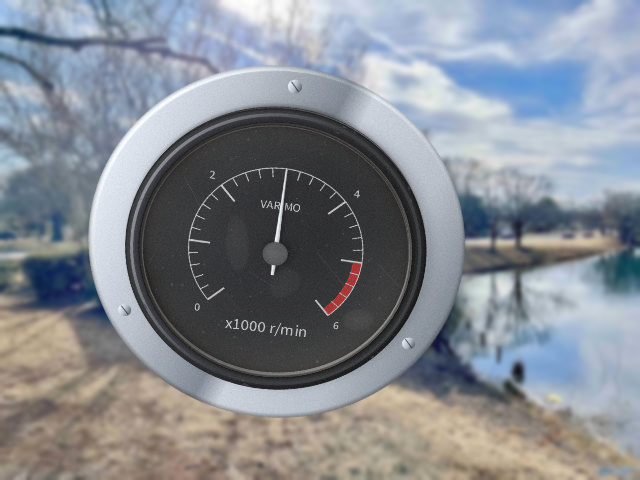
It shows 3000 rpm
